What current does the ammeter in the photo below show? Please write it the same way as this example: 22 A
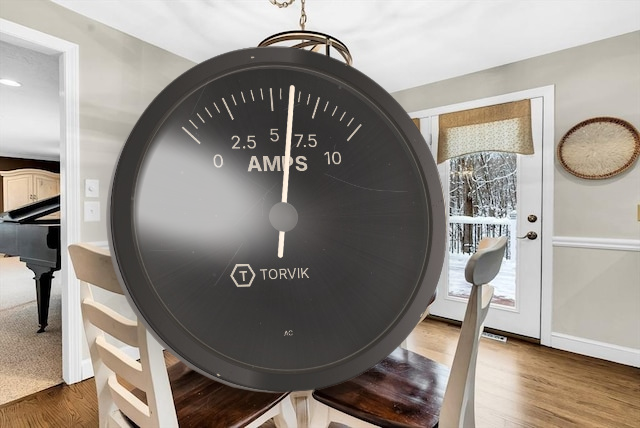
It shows 6 A
